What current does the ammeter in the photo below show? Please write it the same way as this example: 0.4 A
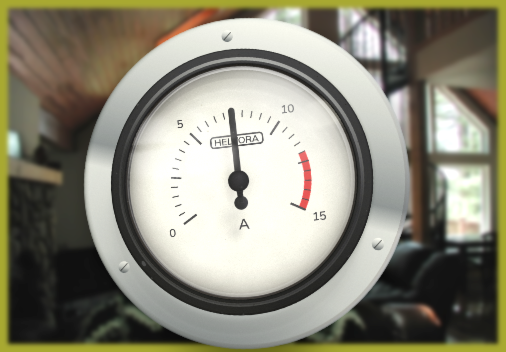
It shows 7.5 A
